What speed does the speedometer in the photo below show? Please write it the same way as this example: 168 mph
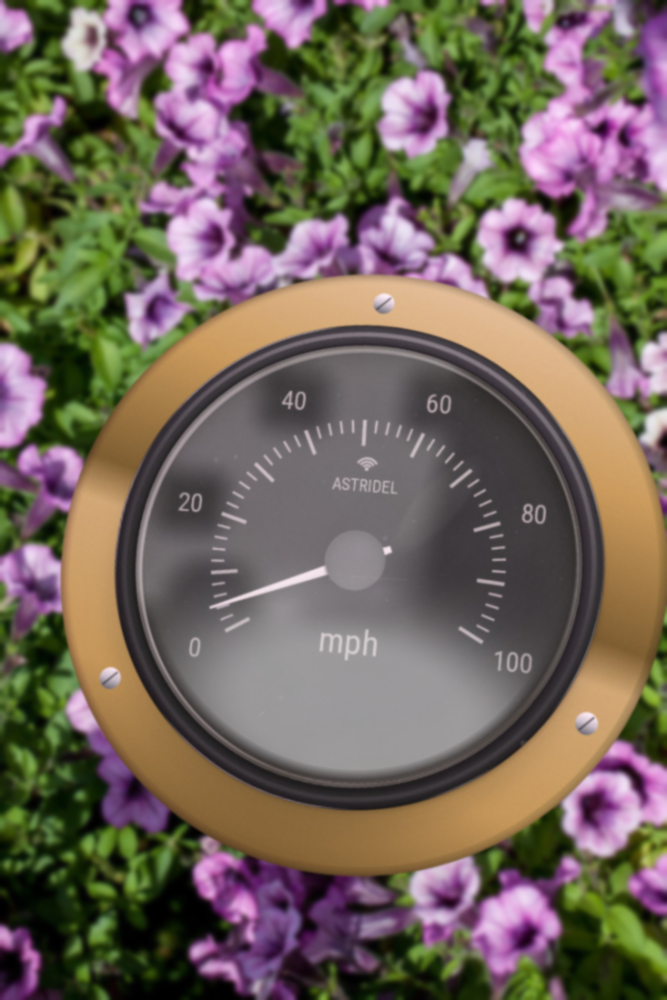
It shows 4 mph
